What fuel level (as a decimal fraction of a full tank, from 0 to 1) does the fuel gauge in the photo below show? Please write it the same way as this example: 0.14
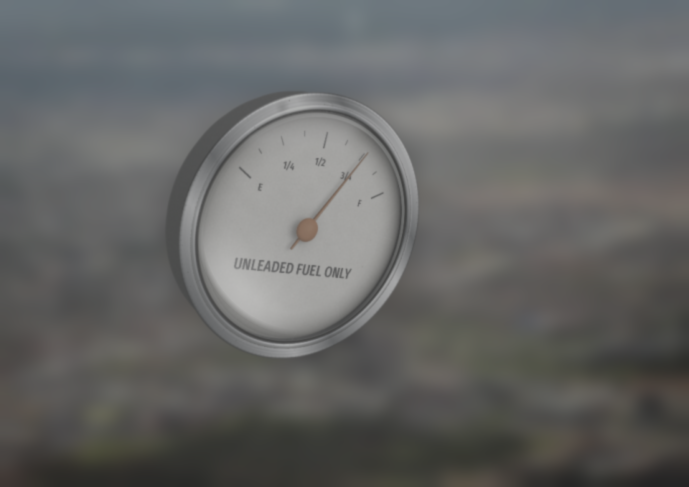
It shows 0.75
